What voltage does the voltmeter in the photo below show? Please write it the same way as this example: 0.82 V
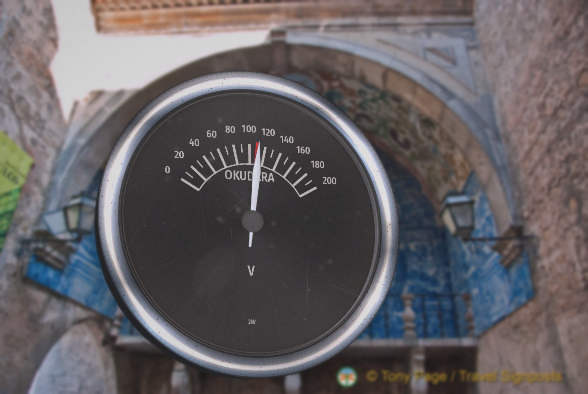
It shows 110 V
